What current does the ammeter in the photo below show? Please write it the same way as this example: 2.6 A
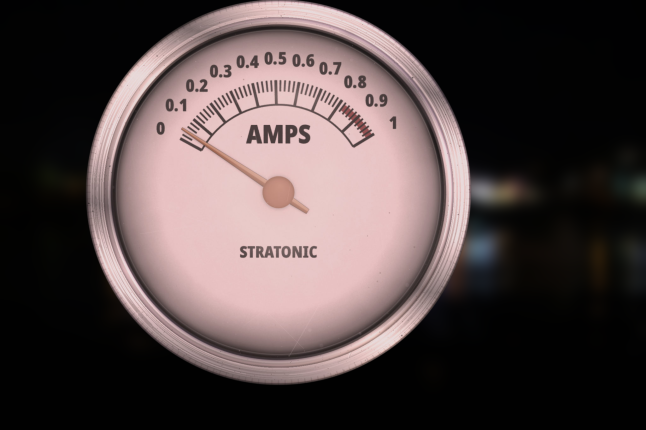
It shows 0.04 A
